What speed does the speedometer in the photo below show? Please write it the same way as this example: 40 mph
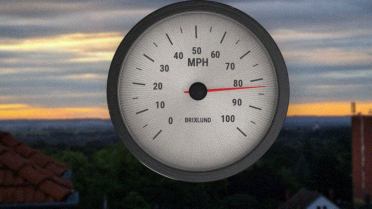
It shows 82.5 mph
